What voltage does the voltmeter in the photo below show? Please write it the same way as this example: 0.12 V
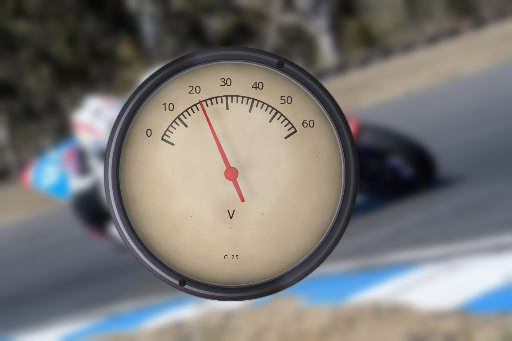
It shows 20 V
